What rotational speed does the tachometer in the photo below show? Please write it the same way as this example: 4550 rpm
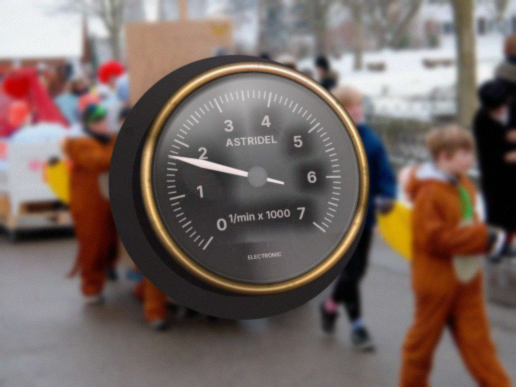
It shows 1700 rpm
